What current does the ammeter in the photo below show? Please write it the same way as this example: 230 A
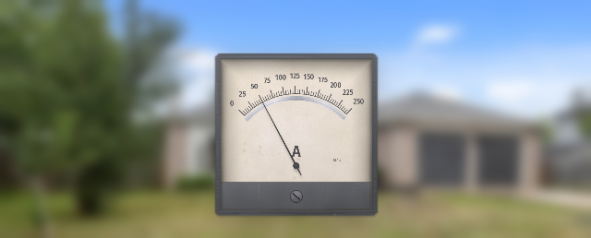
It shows 50 A
